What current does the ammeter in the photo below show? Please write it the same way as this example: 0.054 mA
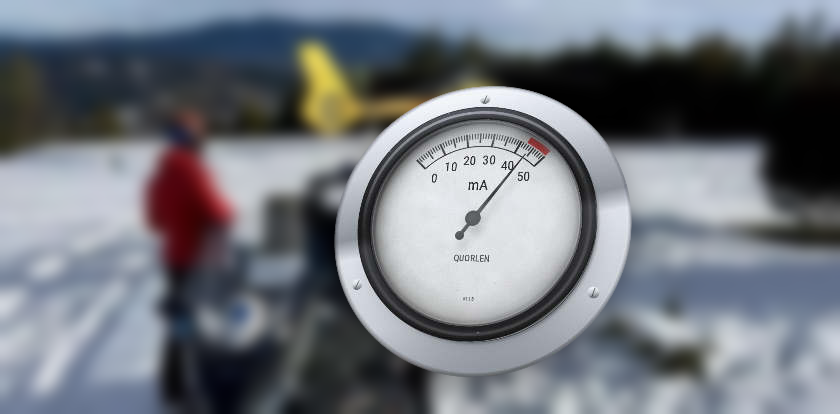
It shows 45 mA
